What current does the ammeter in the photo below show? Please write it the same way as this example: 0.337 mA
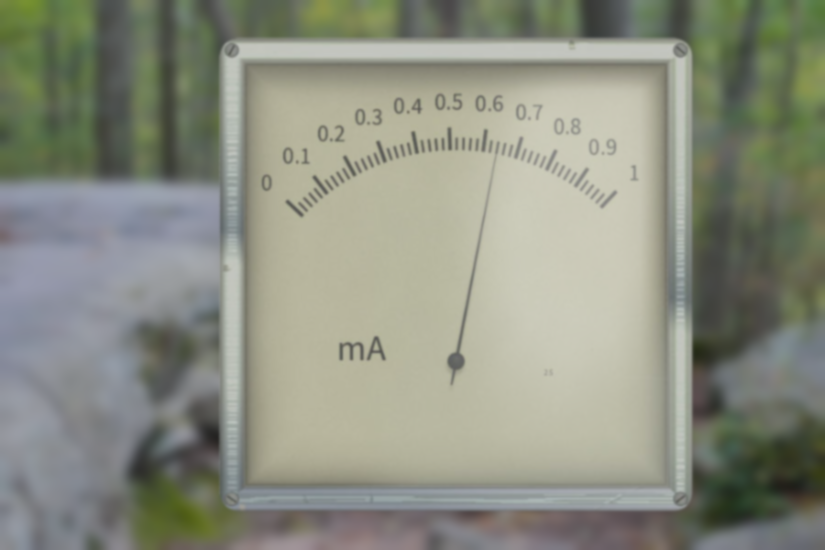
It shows 0.64 mA
